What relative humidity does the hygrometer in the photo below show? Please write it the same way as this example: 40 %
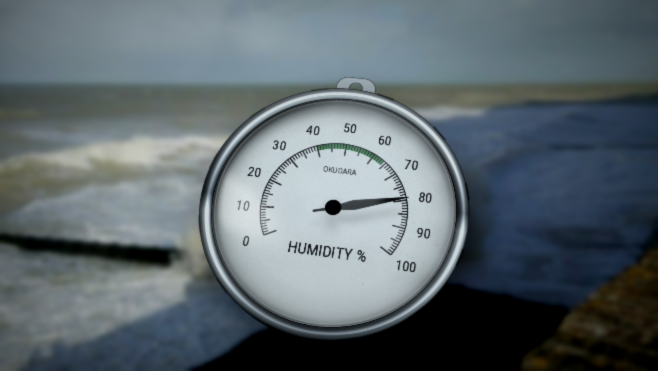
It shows 80 %
